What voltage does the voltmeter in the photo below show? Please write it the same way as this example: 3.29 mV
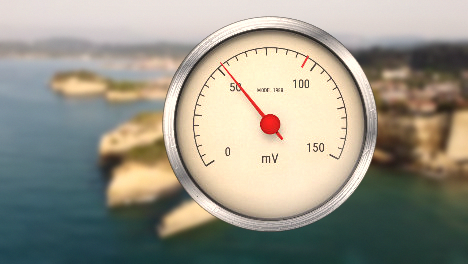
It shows 52.5 mV
